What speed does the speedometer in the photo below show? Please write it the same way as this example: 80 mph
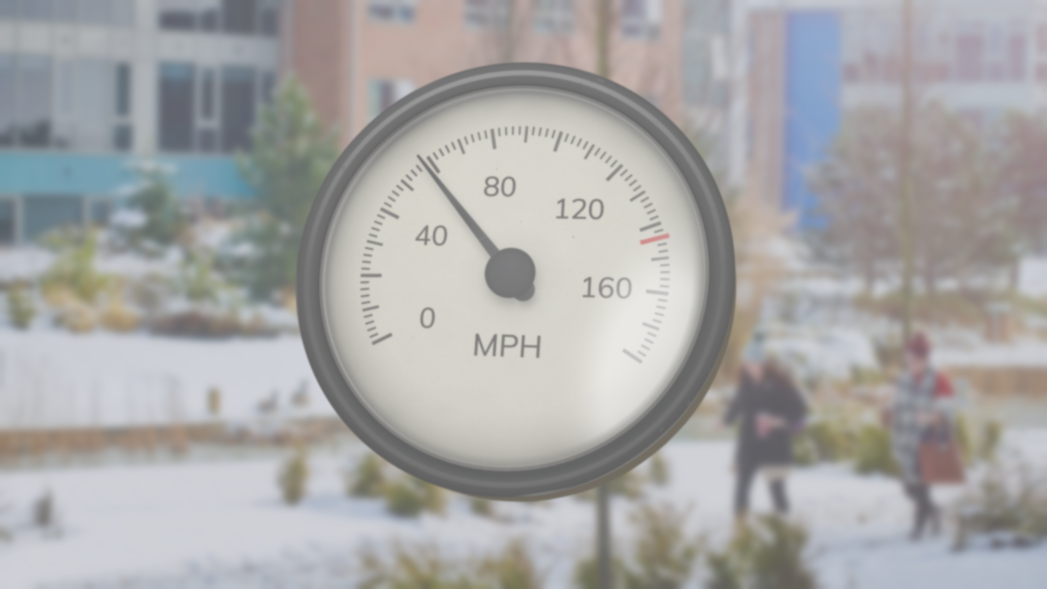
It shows 58 mph
